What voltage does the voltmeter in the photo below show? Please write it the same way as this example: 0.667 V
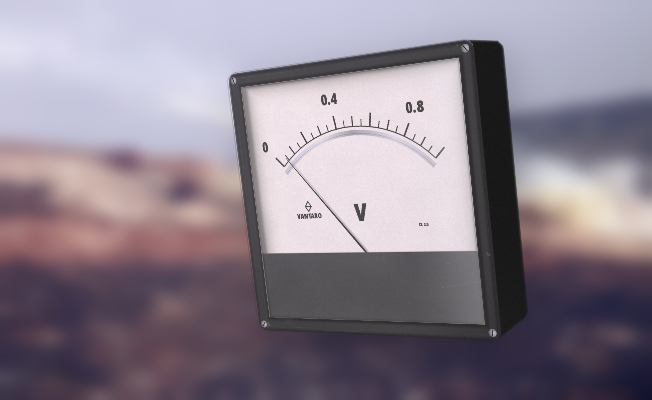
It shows 0.05 V
